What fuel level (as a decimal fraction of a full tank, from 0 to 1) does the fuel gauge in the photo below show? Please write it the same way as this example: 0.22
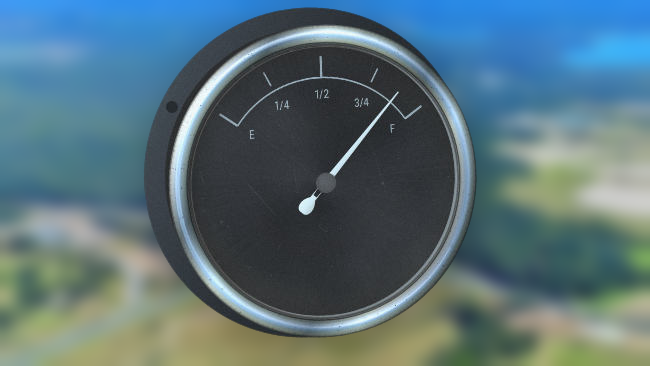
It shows 0.875
